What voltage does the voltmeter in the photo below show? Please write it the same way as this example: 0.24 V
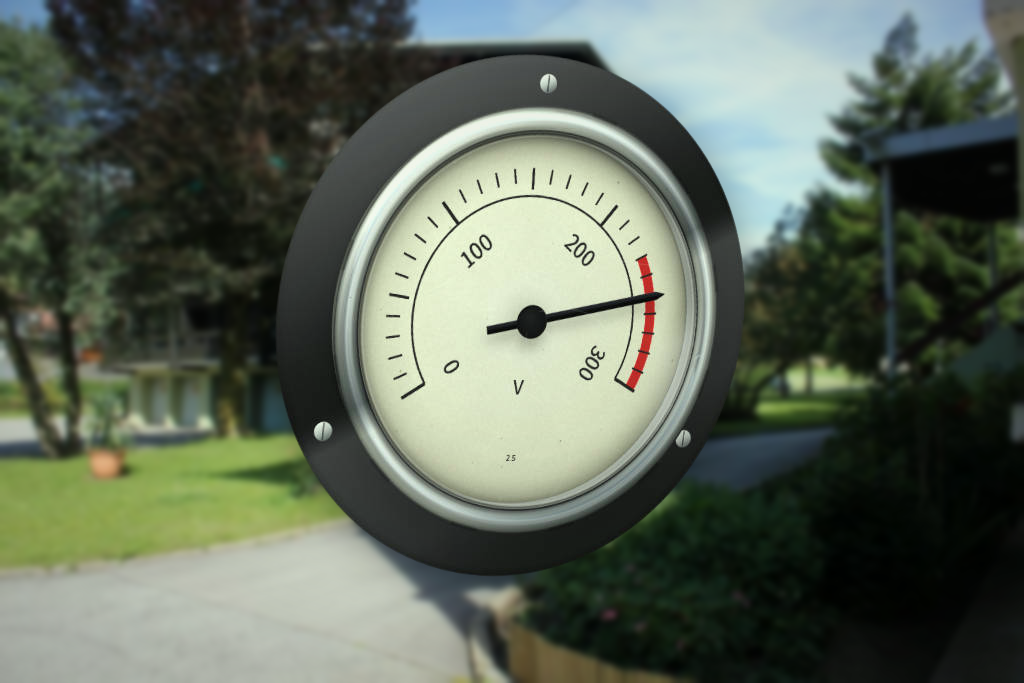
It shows 250 V
